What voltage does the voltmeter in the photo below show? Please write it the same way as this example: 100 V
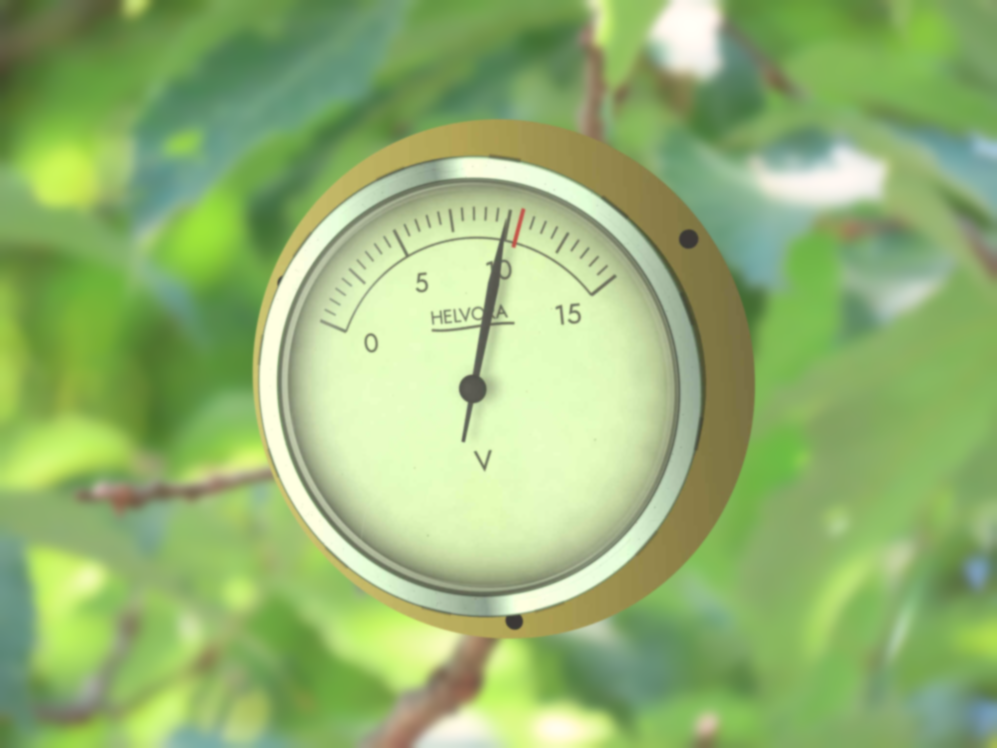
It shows 10 V
